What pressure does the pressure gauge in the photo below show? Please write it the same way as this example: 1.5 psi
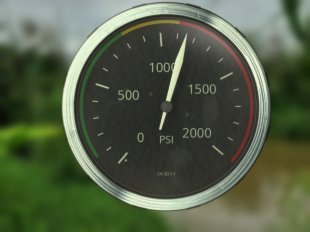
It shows 1150 psi
